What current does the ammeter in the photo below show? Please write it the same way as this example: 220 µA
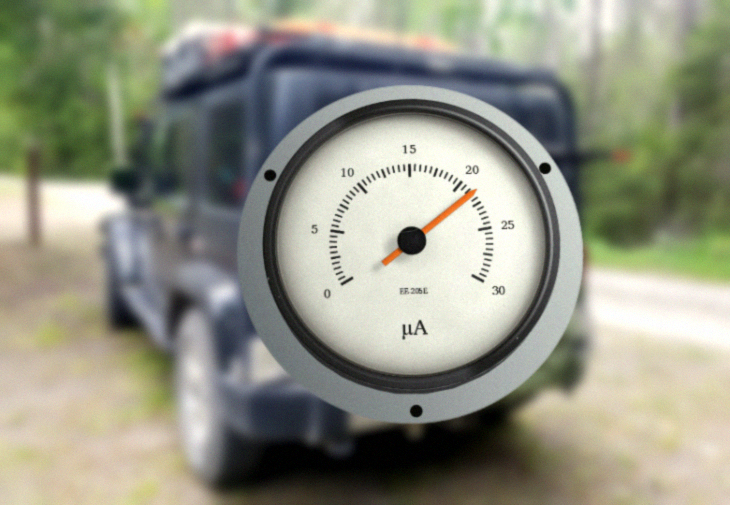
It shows 21.5 µA
